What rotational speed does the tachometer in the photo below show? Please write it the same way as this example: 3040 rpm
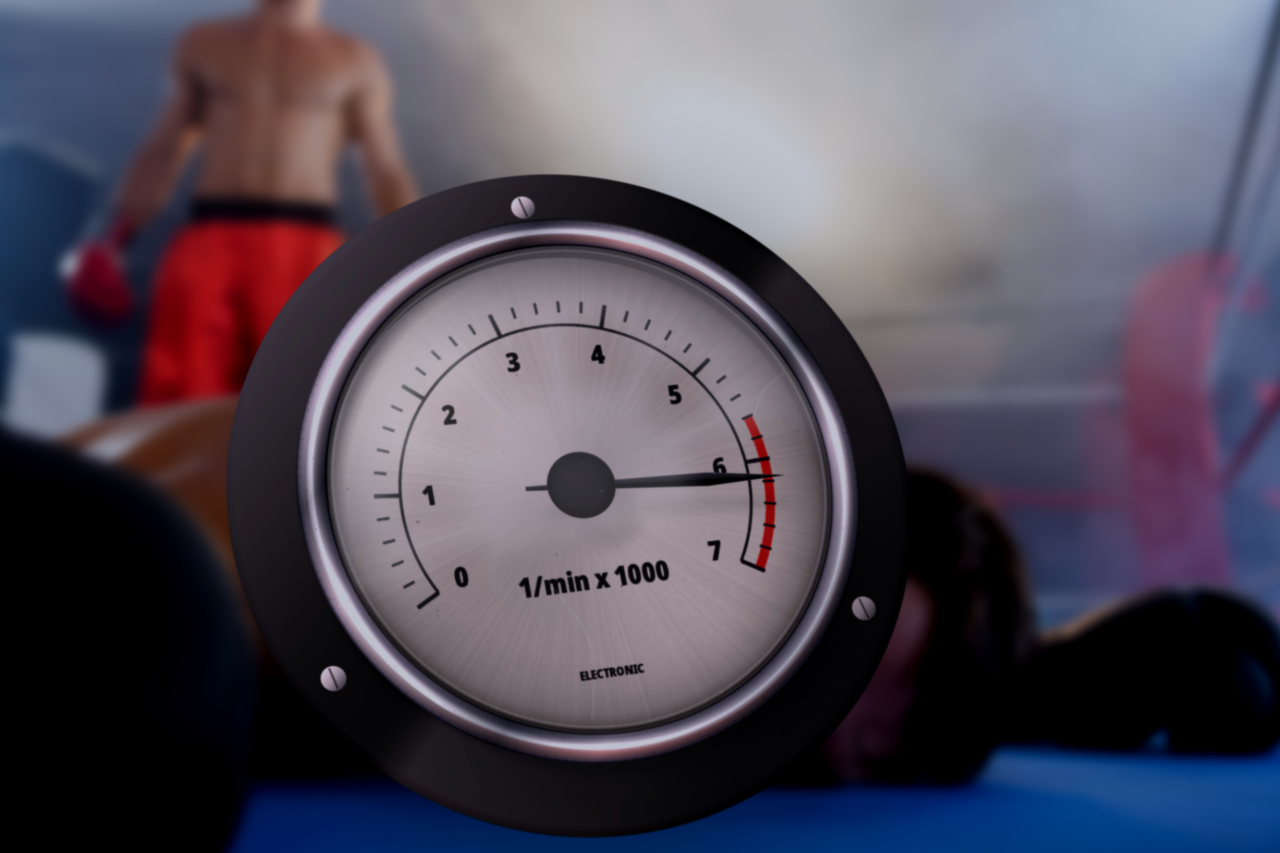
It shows 6200 rpm
